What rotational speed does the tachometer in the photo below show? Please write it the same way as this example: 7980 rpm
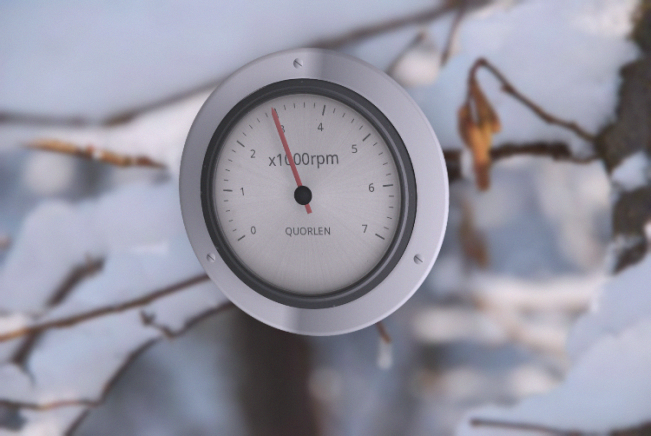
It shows 3000 rpm
